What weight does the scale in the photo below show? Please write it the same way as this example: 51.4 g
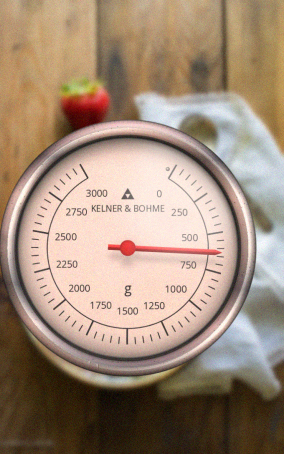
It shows 625 g
